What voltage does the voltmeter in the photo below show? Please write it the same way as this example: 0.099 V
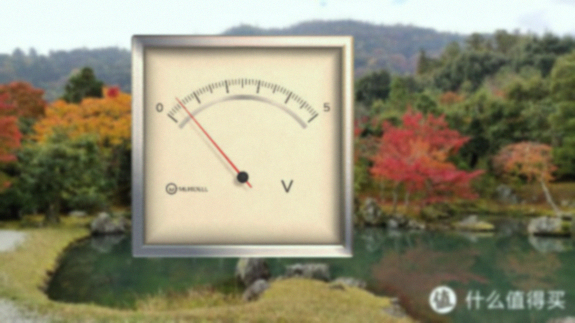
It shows 0.5 V
